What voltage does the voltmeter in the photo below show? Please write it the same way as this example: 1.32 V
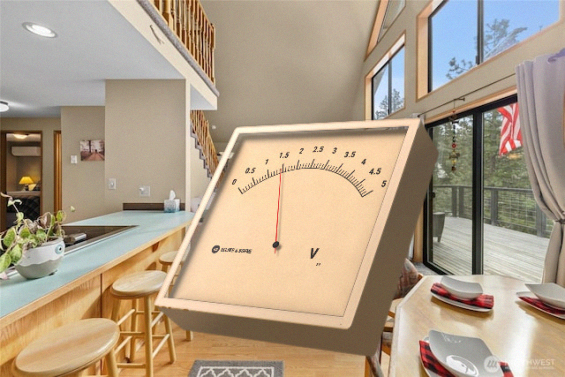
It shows 1.5 V
